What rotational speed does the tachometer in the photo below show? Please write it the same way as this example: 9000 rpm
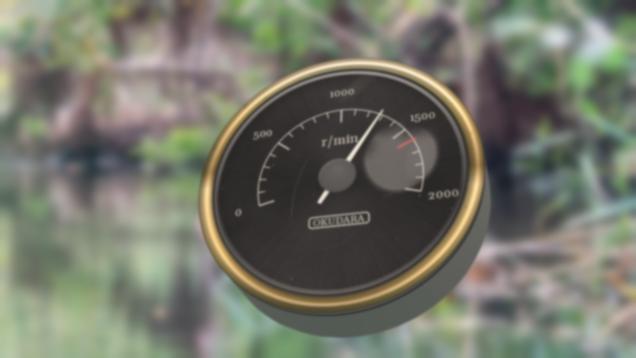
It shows 1300 rpm
